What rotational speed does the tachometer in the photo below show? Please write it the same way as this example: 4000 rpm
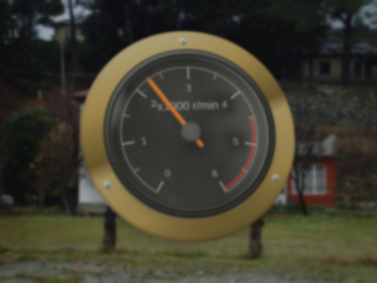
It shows 2250 rpm
